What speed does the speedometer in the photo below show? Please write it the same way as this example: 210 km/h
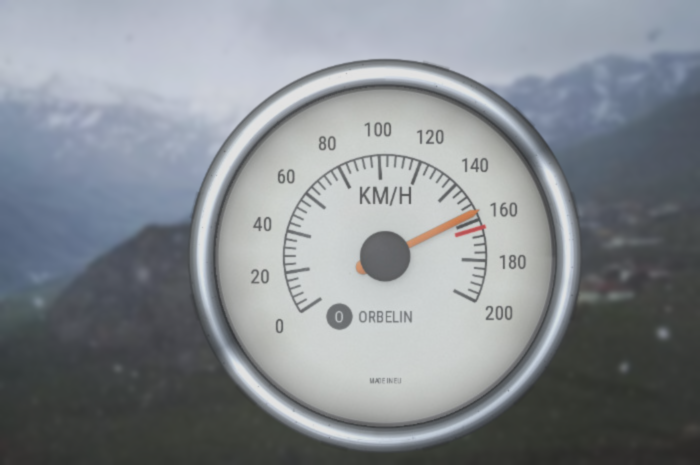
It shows 156 km/h
